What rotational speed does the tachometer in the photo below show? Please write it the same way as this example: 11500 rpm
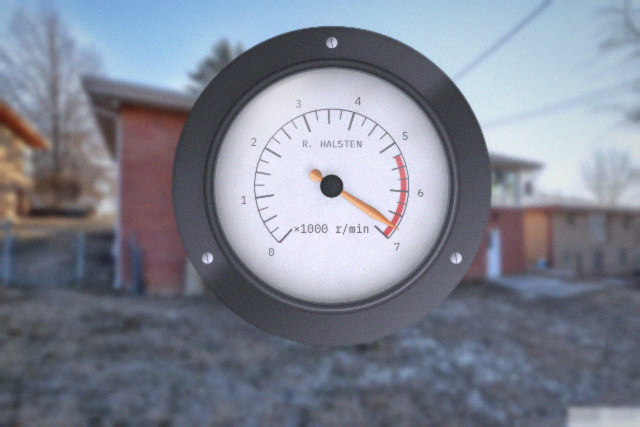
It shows 6750 rpm
